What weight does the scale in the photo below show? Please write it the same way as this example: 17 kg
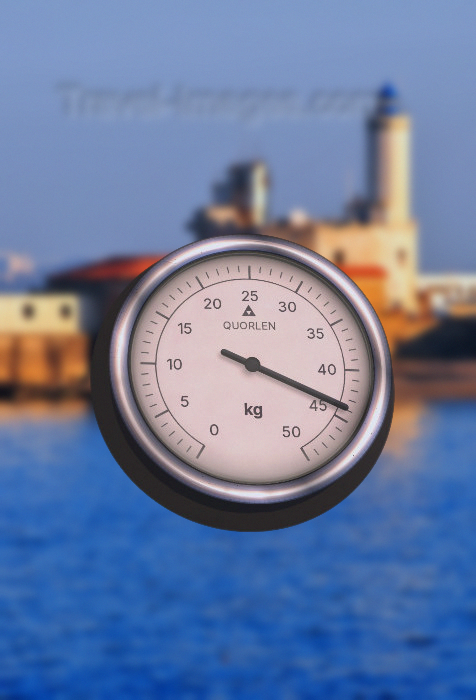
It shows 44 kg
